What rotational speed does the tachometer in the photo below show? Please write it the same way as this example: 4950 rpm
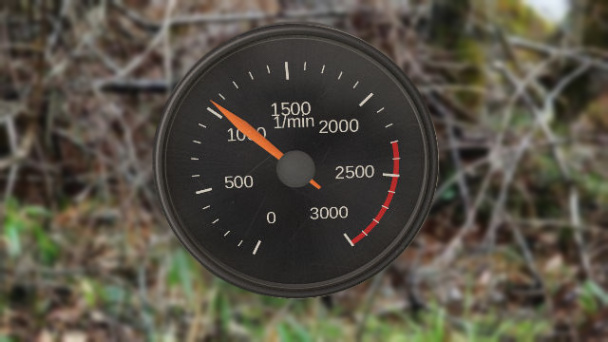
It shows 1050 rpm
